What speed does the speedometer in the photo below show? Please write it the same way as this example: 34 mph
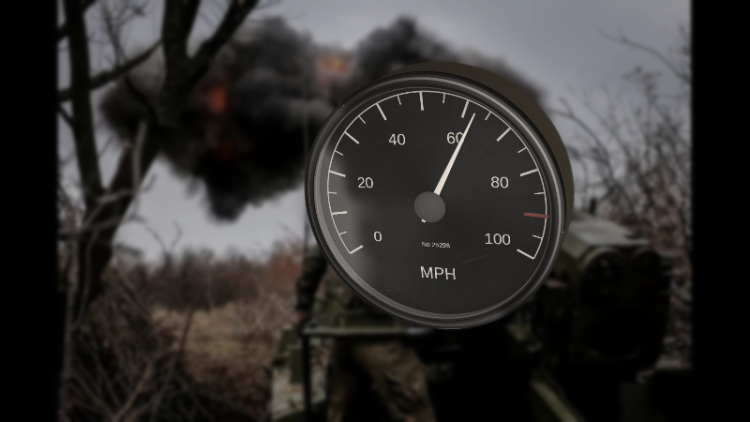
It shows 62.5 mph
